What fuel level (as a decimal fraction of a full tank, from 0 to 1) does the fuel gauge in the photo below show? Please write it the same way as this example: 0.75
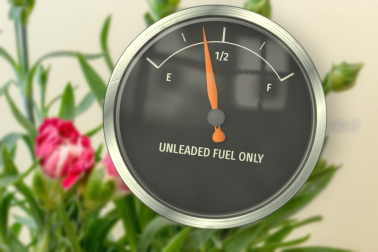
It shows 0.375
